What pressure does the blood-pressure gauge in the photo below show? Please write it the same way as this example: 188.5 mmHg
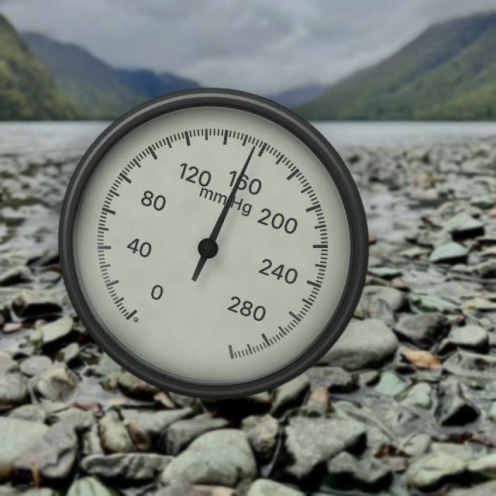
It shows 156 mmHg
